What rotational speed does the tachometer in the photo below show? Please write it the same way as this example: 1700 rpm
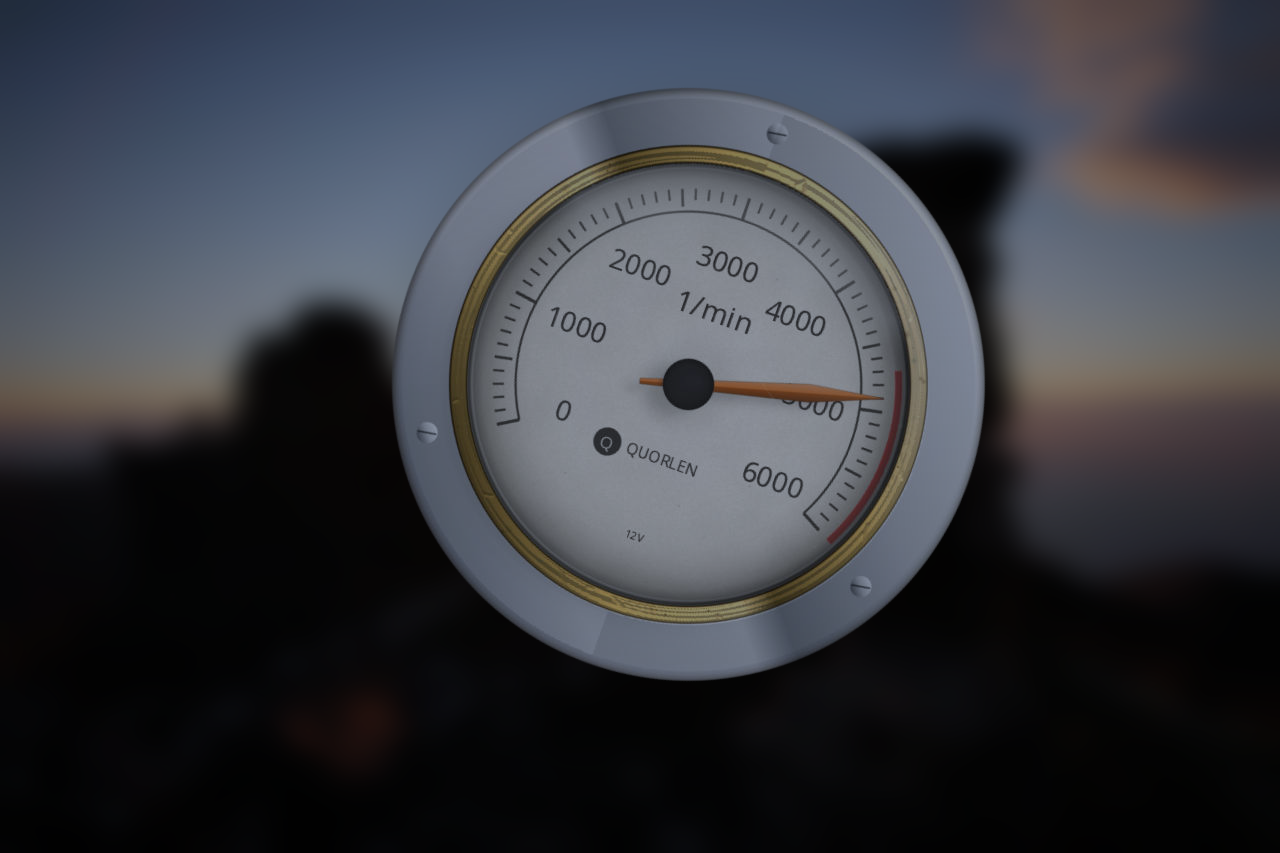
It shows 4900 rpm
